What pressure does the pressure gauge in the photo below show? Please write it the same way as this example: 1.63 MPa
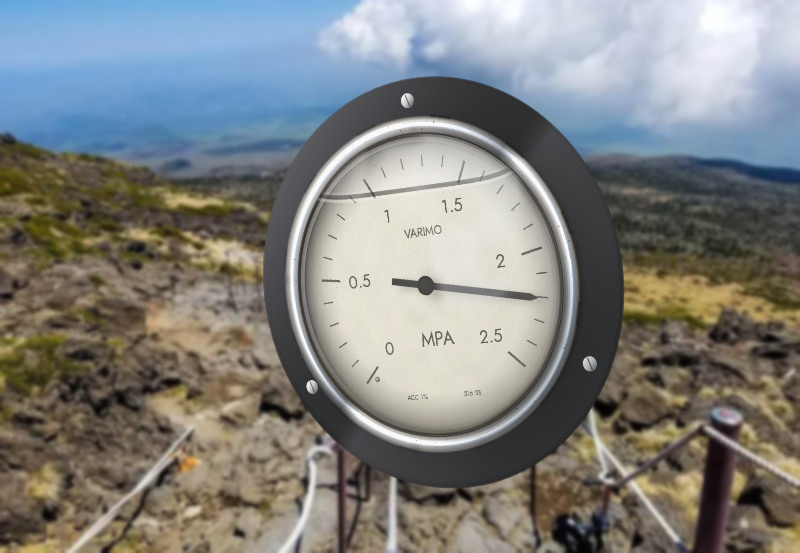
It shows 2.2 MPa
